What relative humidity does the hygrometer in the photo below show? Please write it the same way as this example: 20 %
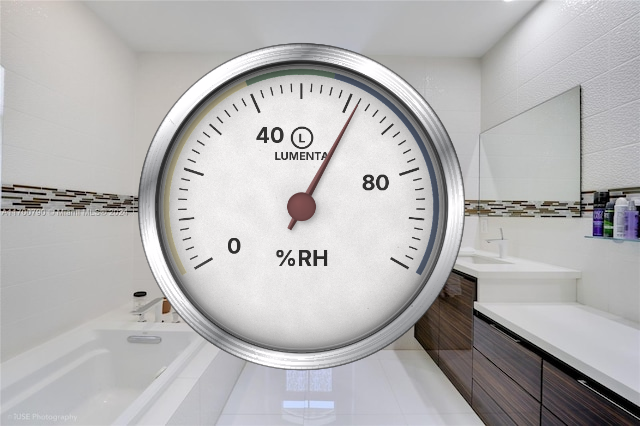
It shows 62 %
